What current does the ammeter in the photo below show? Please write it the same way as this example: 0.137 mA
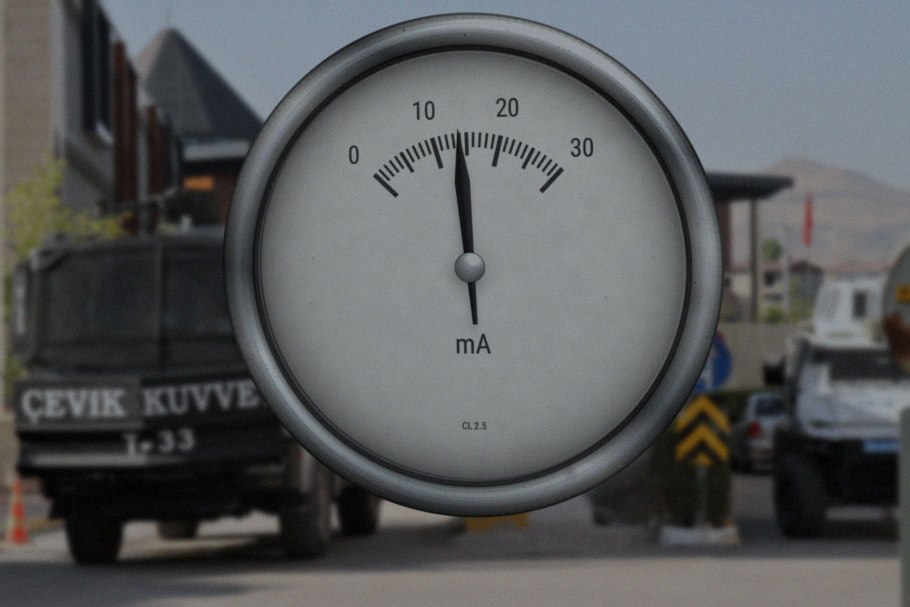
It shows 14 mA
